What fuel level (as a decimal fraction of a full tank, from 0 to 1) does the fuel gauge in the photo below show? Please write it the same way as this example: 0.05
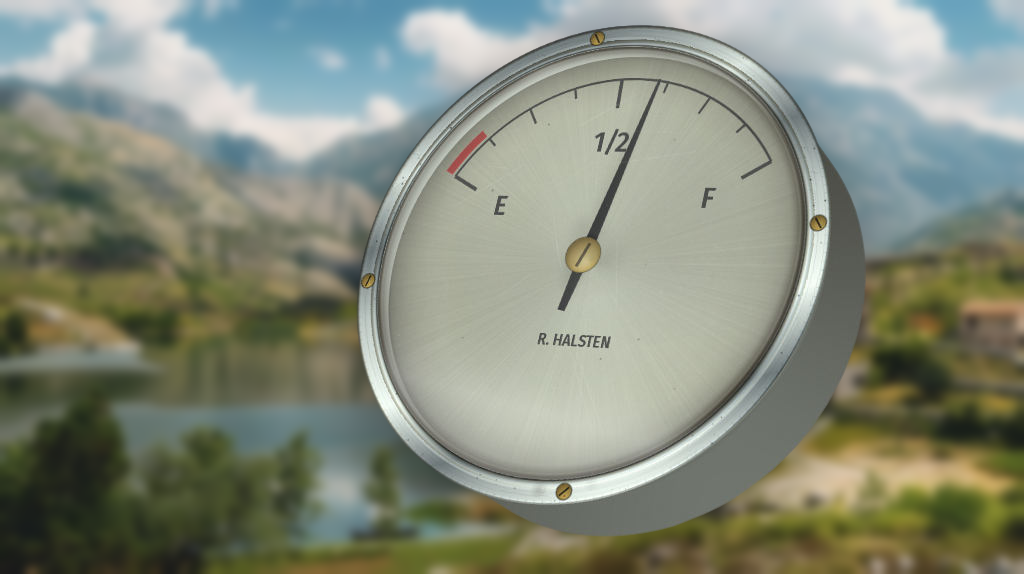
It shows 0.625
